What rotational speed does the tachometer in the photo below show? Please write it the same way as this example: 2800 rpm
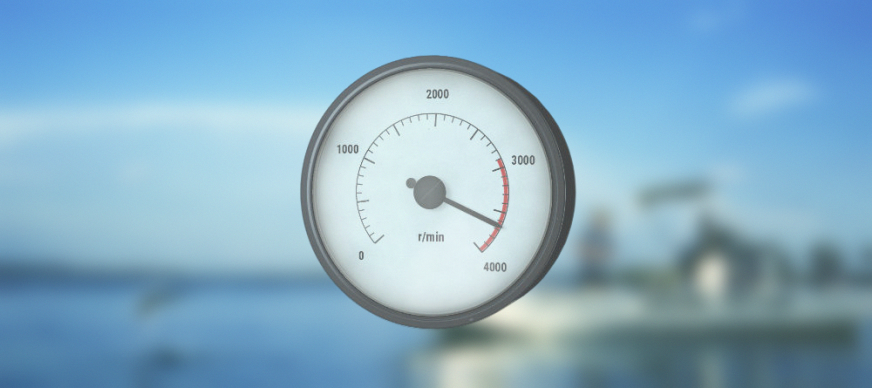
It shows 3650 rpm
